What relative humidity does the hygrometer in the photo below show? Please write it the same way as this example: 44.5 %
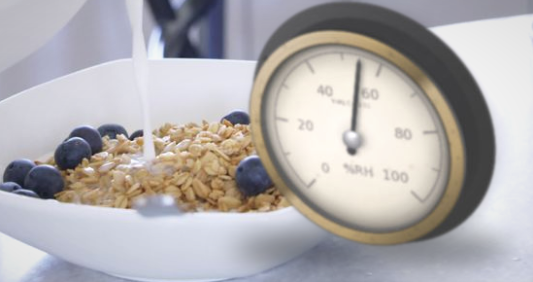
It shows 55 %
